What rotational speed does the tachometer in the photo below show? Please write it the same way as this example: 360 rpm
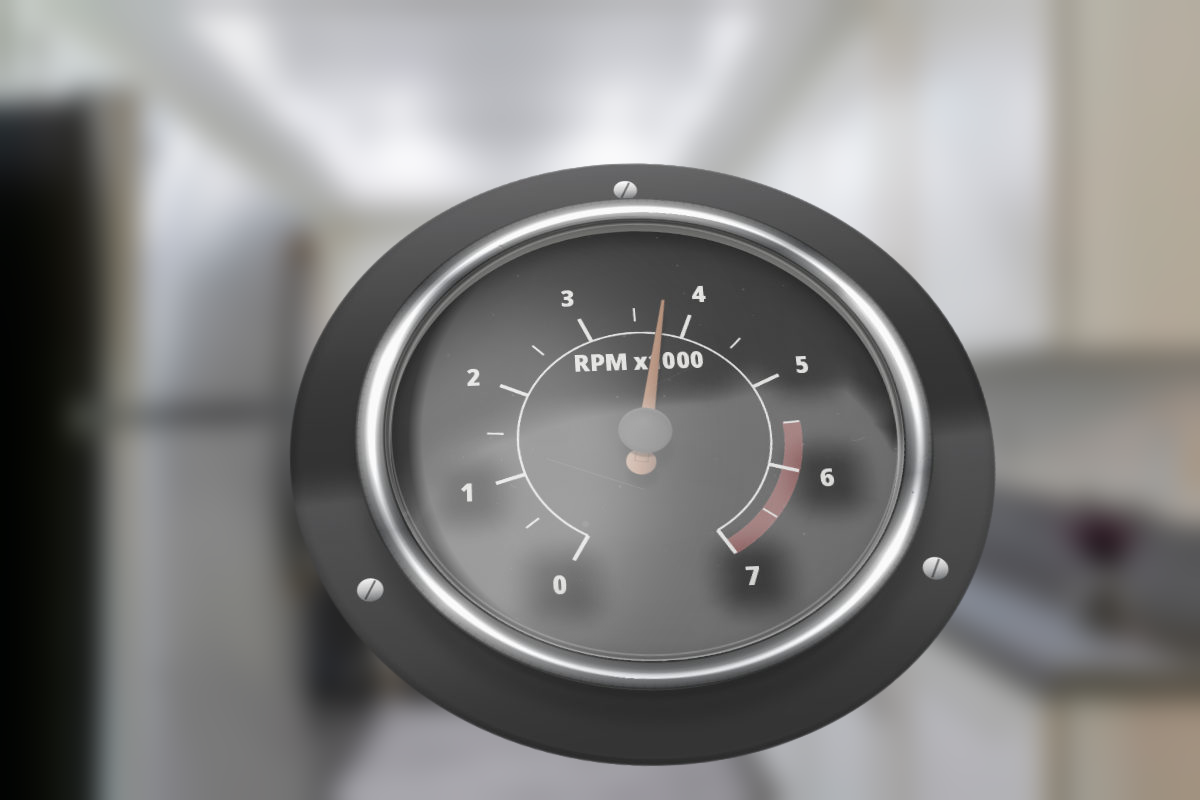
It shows 3750 rpm
